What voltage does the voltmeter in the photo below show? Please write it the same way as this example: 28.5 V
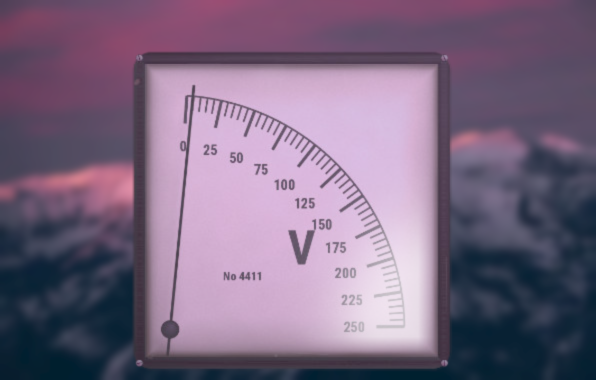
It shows 5 V
